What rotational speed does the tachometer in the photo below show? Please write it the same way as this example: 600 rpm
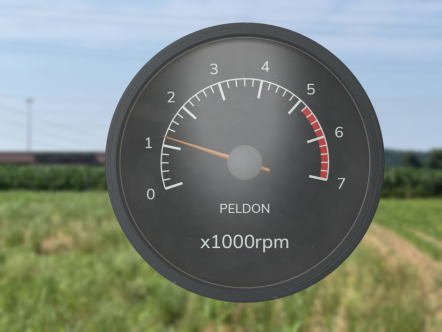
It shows 1200 rpm
